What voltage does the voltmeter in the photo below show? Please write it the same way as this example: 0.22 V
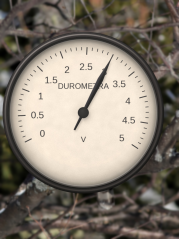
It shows 3 V
